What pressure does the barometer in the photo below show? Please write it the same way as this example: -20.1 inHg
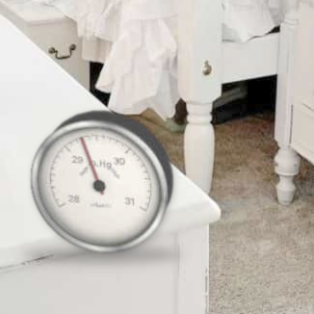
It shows 29.3 inHg
